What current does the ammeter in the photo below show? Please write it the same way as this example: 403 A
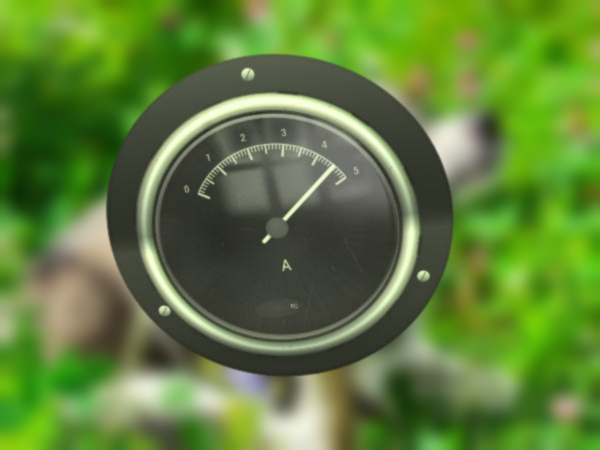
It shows 4.5 A
